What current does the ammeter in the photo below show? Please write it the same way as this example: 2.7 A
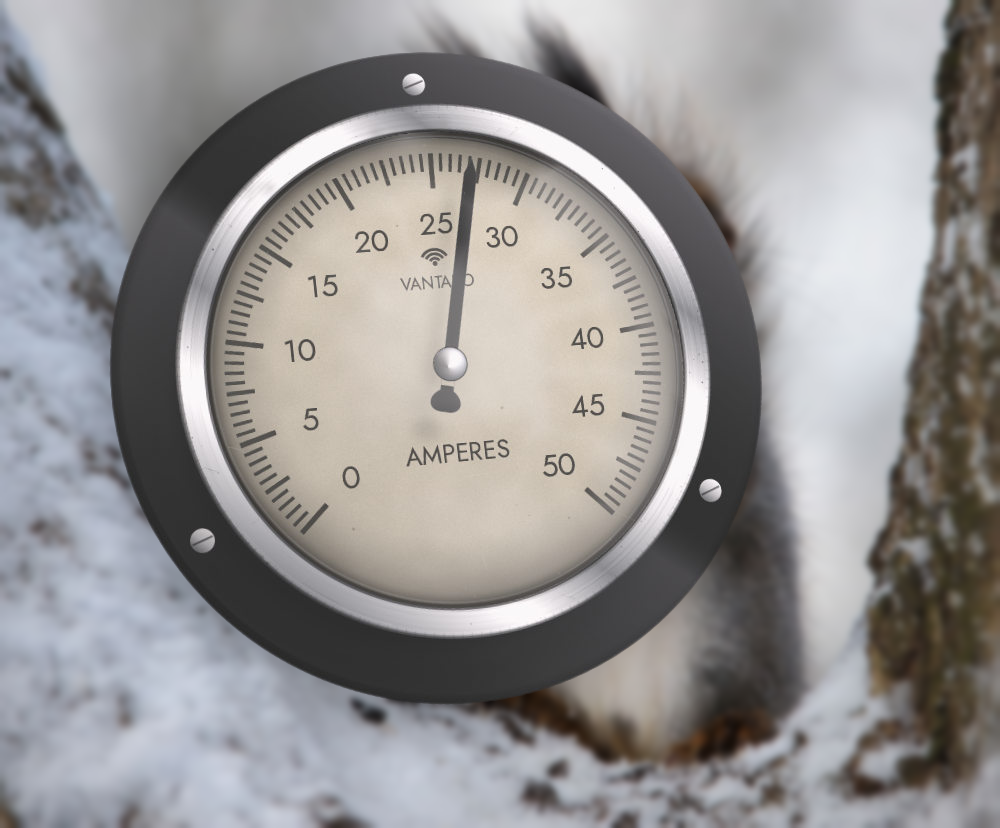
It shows 27 A
